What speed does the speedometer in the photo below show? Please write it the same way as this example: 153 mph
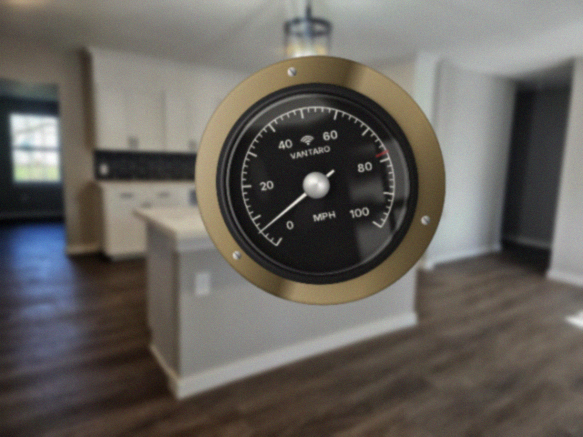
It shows 6 mph
